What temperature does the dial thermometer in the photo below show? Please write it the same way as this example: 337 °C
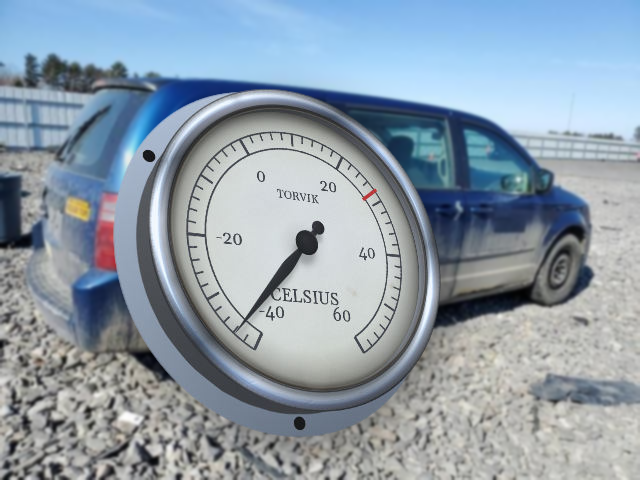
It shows -36 °C
